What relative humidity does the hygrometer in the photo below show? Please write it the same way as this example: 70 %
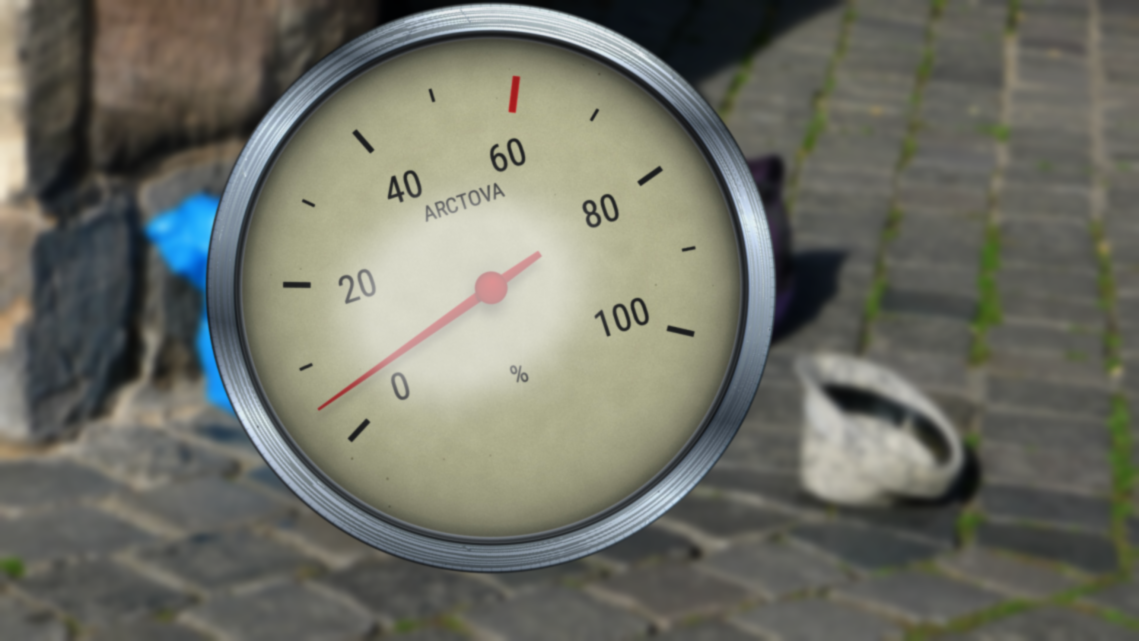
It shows 5 %
